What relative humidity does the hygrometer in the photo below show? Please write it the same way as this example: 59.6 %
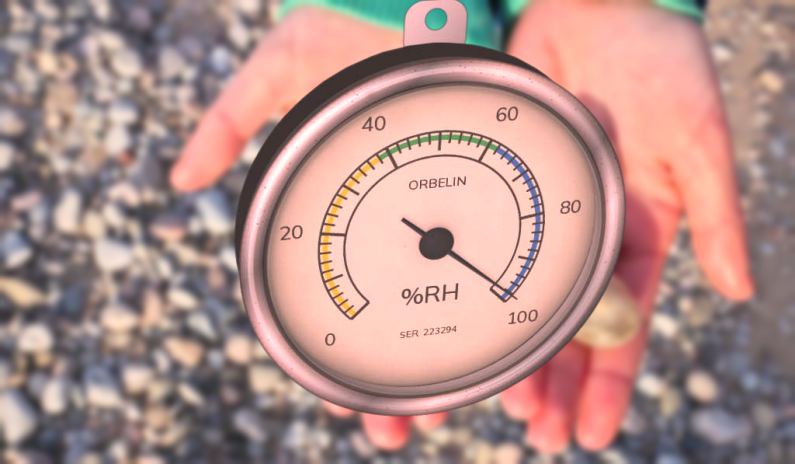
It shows 98 %
